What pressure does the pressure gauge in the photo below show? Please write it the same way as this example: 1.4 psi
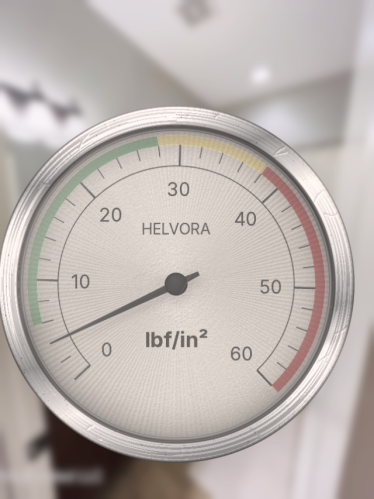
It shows 4 psi
